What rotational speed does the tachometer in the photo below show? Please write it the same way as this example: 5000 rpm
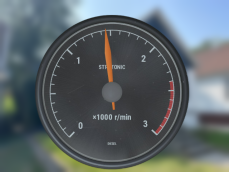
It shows 1450 rpm
